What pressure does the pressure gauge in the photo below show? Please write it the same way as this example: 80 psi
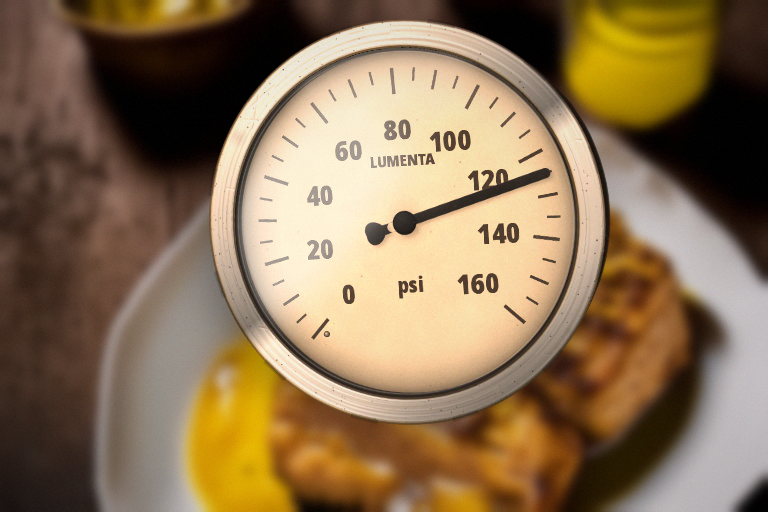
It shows 125 psi
